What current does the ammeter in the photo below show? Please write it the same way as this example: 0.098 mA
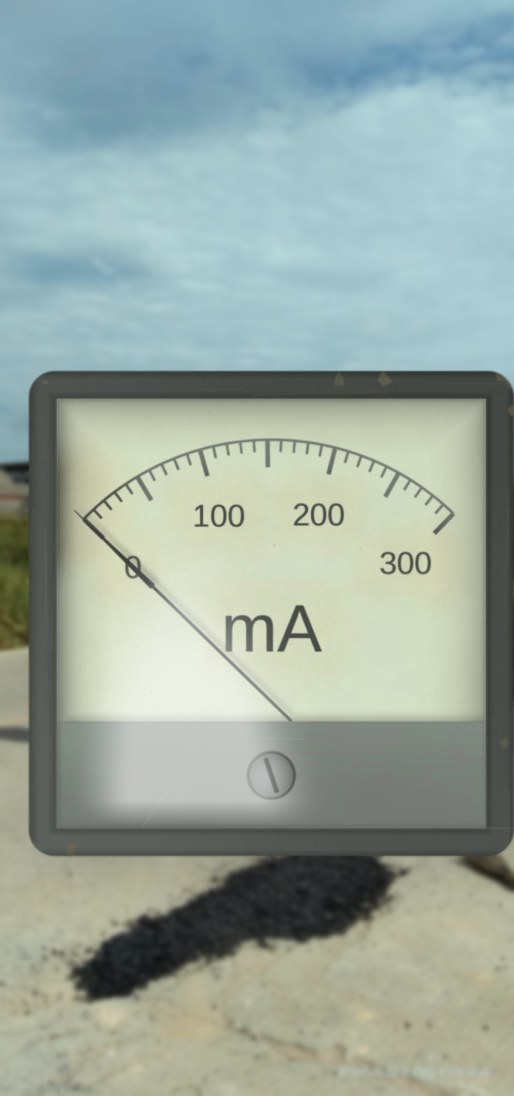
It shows 0 mA
